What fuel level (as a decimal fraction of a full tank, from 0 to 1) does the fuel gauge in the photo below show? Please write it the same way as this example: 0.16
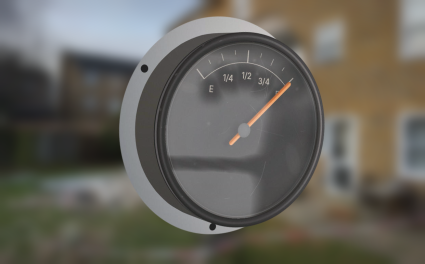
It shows 1
